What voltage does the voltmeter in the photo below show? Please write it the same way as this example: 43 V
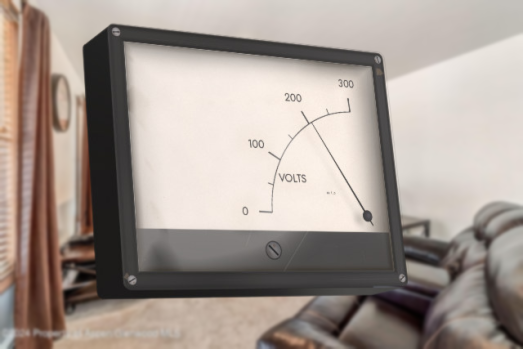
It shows 200 V
